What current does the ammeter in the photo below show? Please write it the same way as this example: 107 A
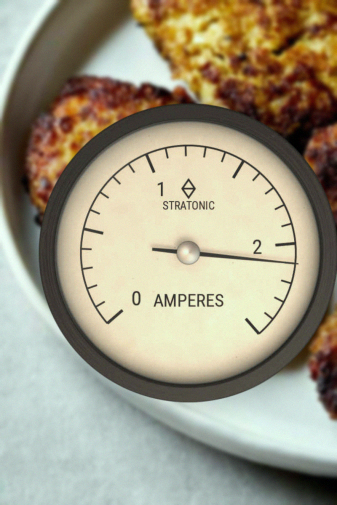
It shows 2.1 A
